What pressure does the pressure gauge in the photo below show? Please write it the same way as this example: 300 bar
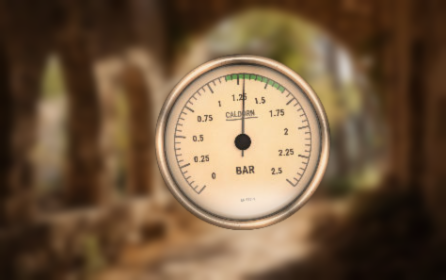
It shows 1.3 bar
